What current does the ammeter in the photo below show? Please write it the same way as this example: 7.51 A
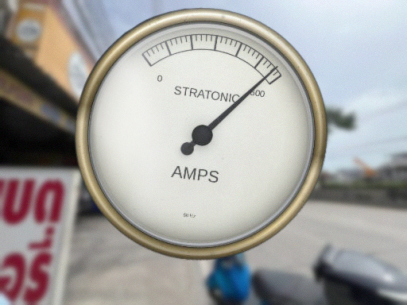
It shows 560 A
